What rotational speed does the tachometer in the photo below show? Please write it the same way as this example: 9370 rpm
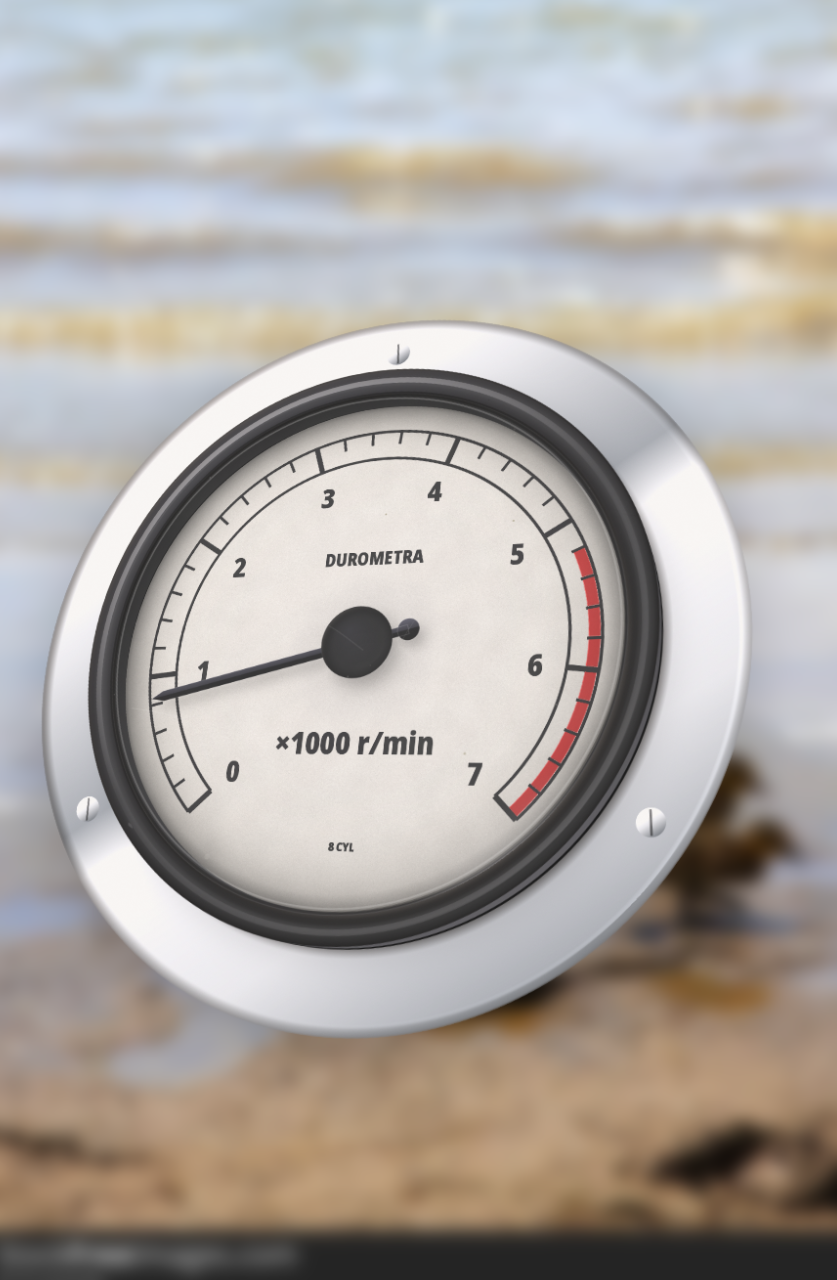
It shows 800 rpm
